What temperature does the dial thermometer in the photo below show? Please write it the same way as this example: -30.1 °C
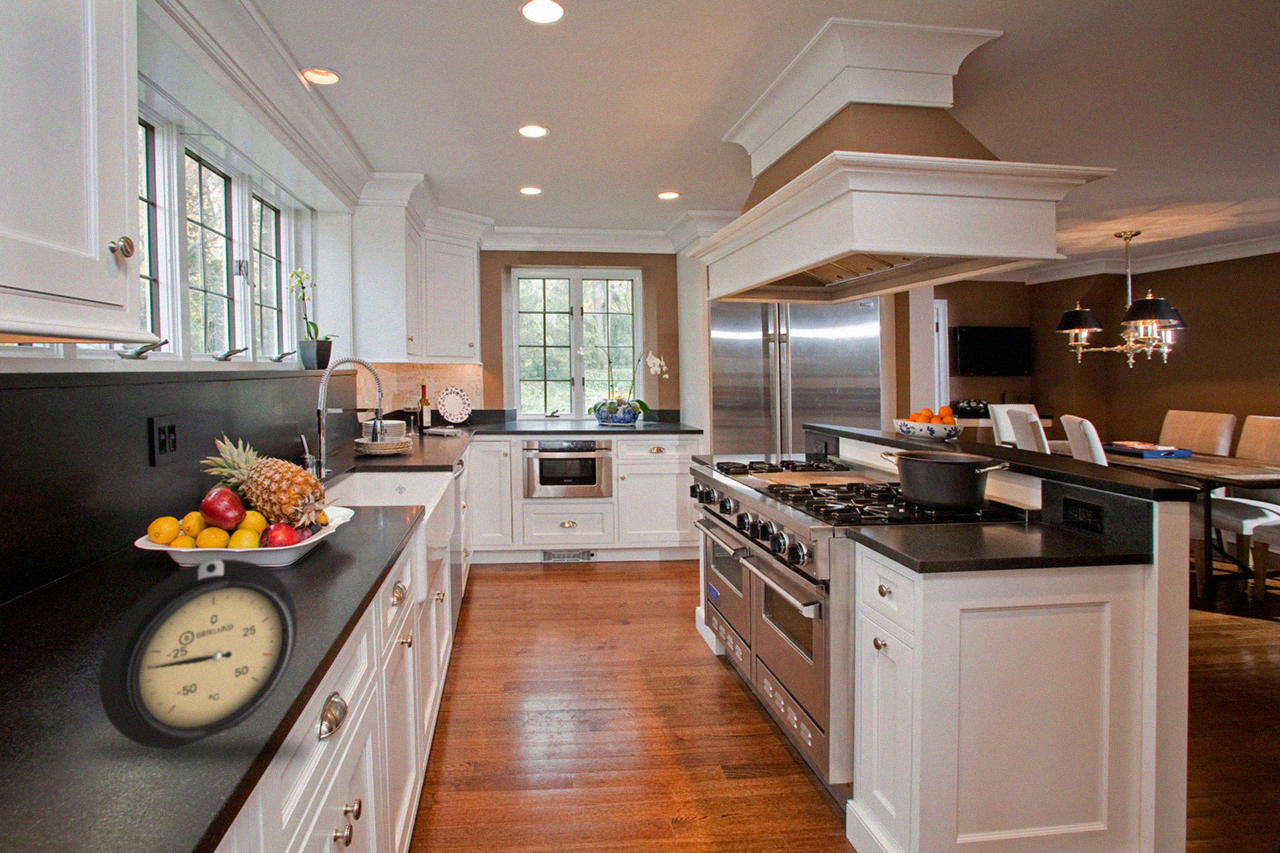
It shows -30 °C
